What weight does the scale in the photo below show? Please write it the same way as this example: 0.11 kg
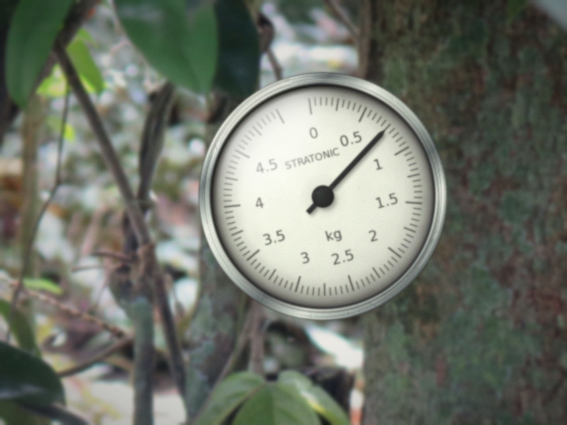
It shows 0.75 kg
